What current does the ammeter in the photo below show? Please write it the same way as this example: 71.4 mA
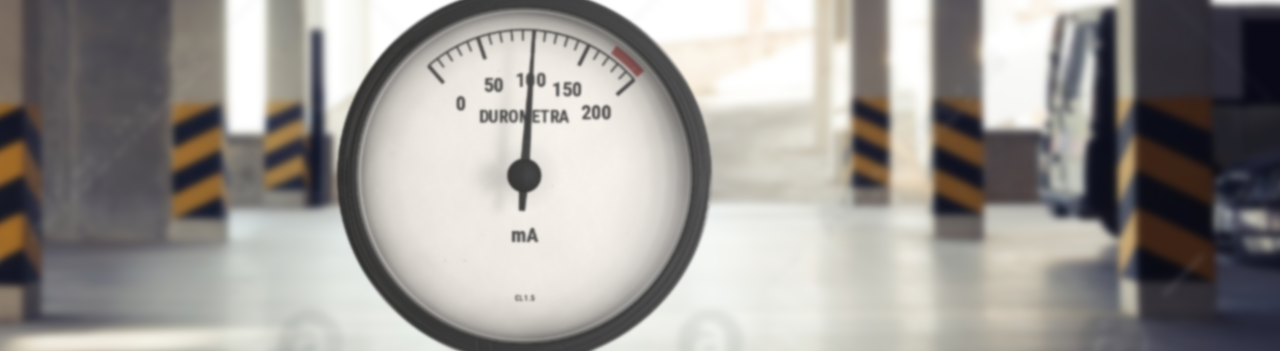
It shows 100 mA
